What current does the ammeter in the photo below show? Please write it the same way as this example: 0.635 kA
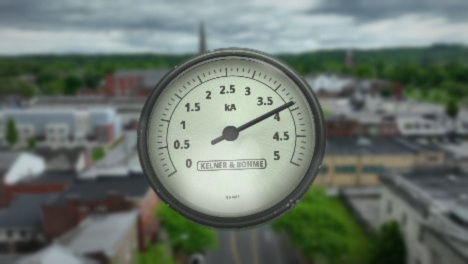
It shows 3.9 kA
